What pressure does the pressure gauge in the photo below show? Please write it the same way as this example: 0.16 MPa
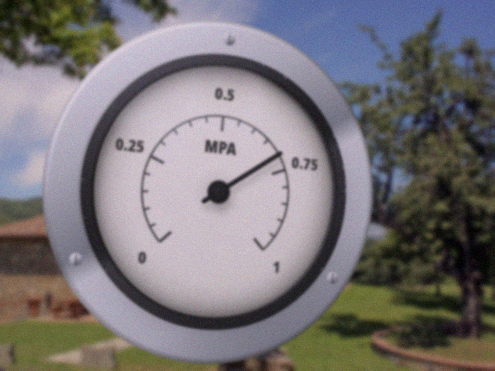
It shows 0.7 MPa
